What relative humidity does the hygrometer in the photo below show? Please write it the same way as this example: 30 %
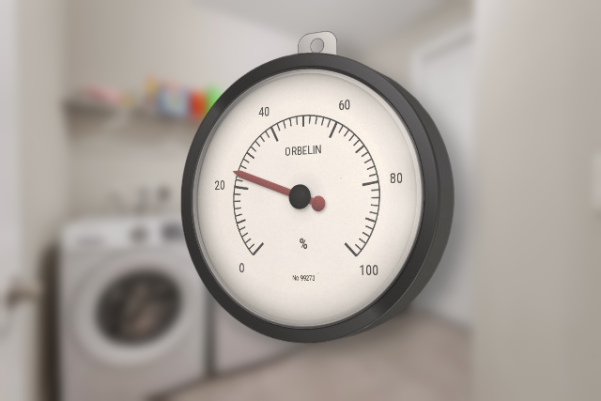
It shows 24 %
